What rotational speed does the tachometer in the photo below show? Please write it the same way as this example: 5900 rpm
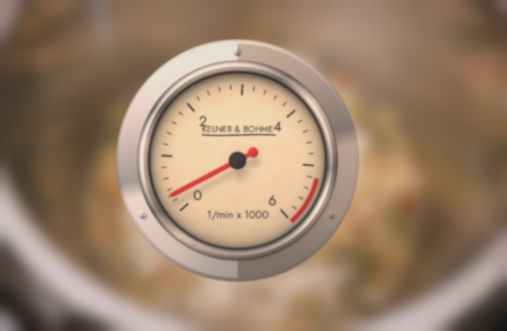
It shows 300 rpm
